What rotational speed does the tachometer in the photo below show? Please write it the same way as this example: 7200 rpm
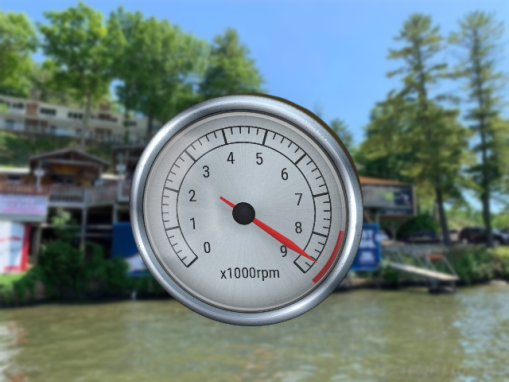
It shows 8600 rpm
